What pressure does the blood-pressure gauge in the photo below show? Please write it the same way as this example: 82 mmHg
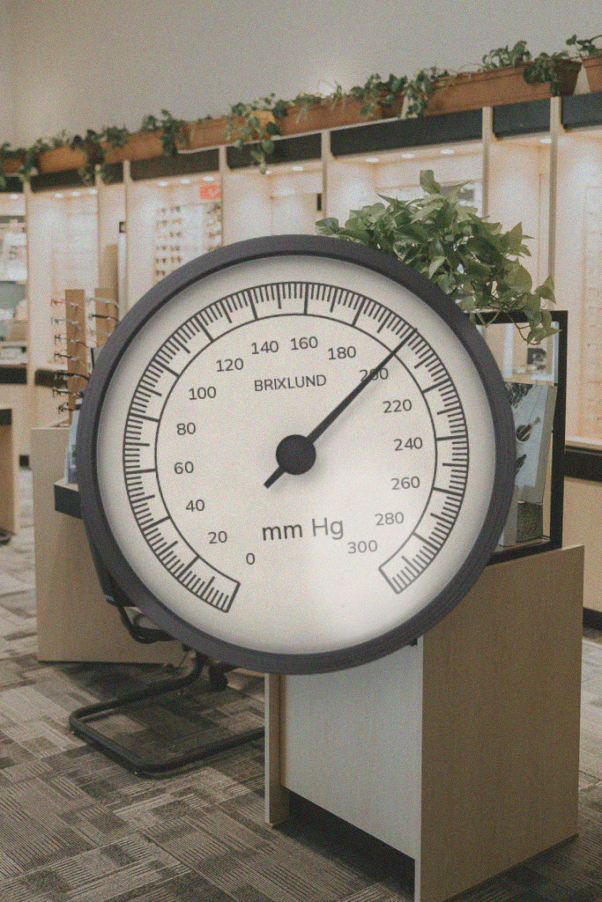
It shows 200 mmHg
